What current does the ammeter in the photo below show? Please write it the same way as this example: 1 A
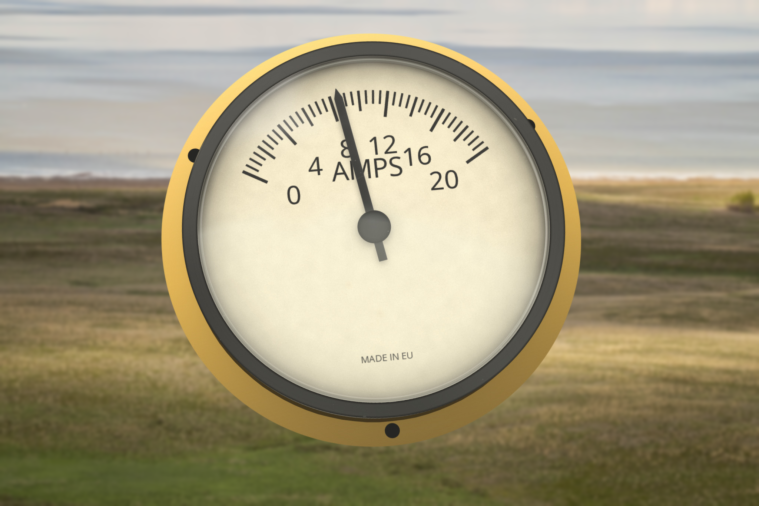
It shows 8.5 A
